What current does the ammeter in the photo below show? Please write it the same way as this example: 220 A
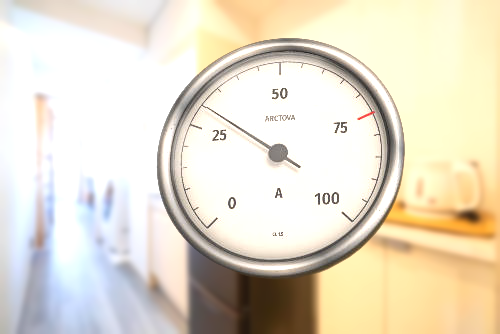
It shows 30 A
